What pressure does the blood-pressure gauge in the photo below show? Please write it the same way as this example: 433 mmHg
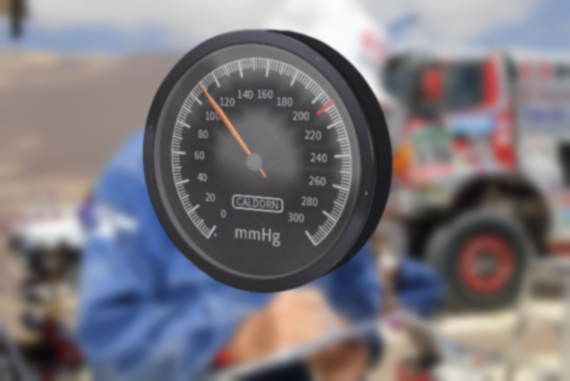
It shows 110 mmHg
